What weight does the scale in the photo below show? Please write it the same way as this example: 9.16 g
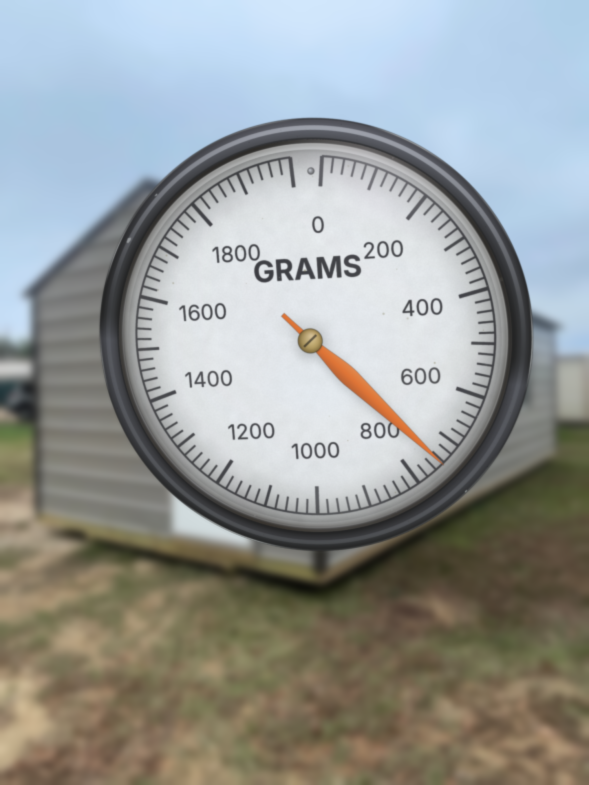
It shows 740 g
